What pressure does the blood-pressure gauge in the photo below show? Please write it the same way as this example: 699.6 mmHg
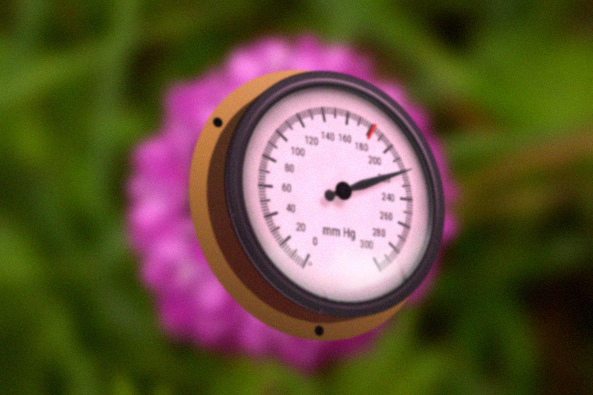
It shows 220 mmHg
